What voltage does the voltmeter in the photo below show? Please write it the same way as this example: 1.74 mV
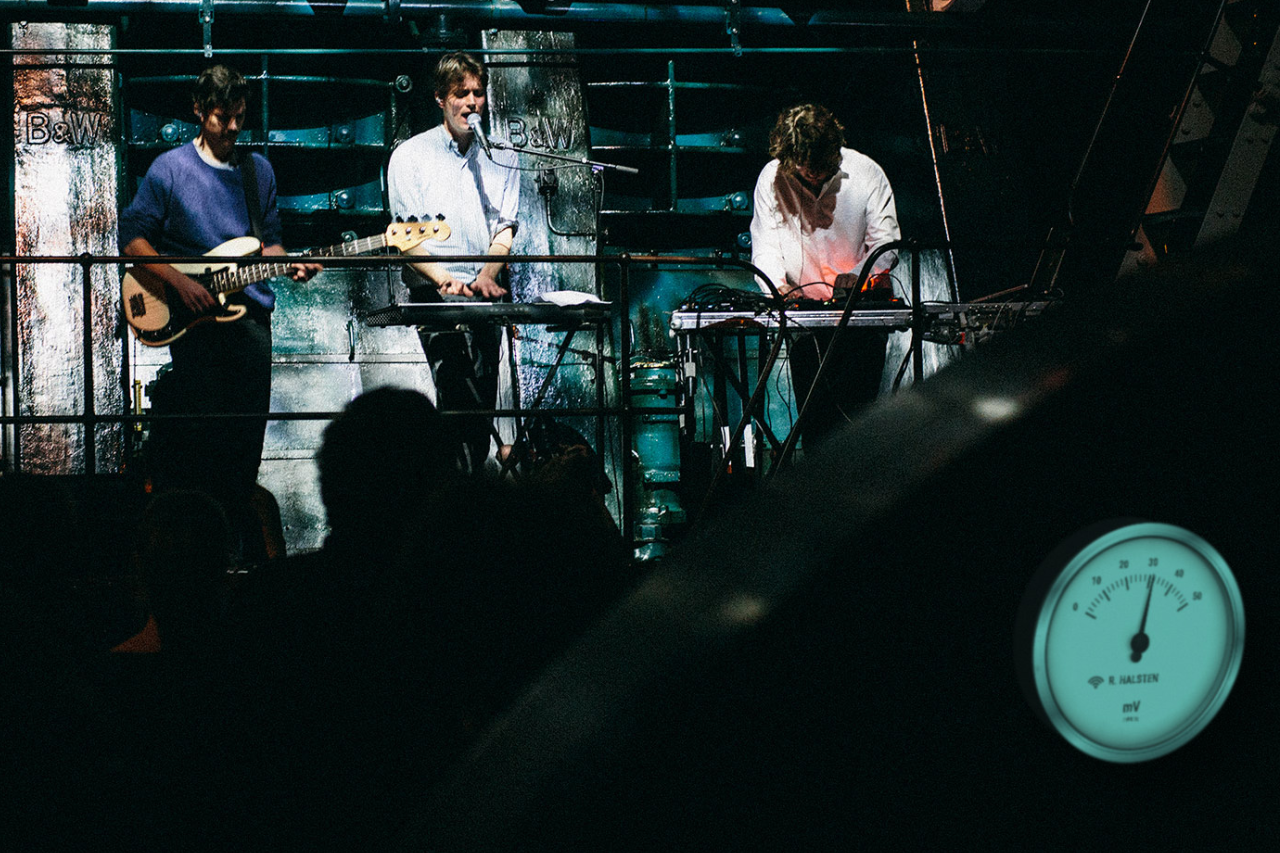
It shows 30 mV
